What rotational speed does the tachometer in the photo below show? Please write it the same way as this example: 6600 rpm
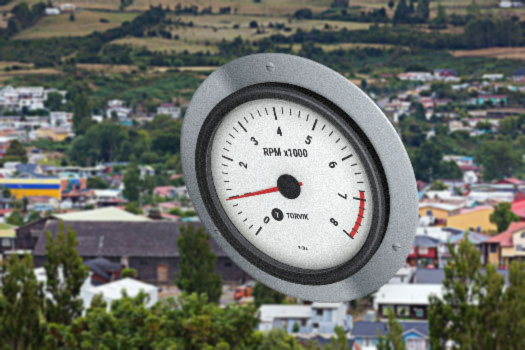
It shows 1000 rpm
